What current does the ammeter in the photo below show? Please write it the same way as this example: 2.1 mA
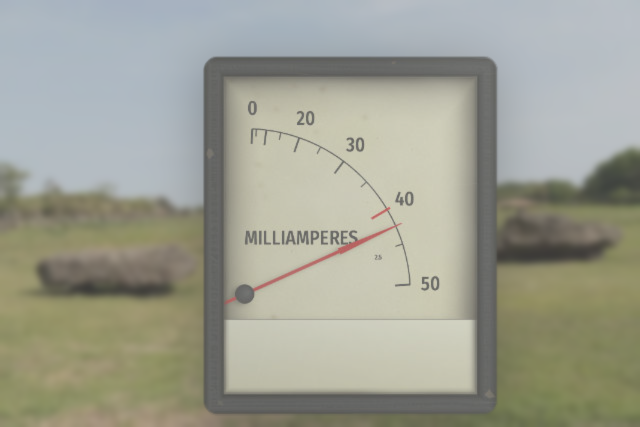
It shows 42.5 mA
